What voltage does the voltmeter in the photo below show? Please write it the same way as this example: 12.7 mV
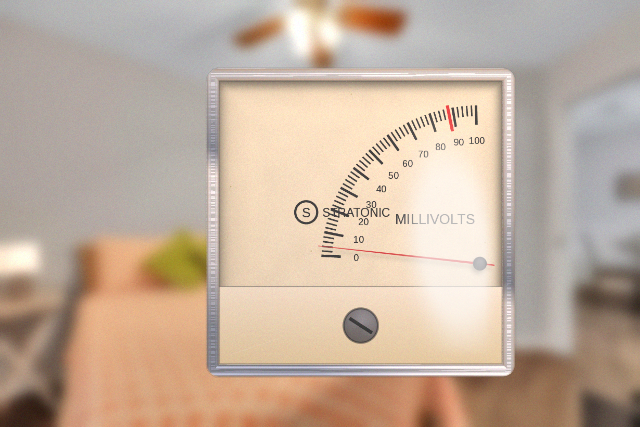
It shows 4 mV
